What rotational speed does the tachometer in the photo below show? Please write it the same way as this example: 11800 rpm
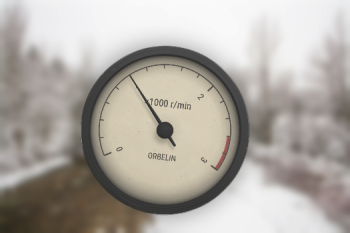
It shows 1000 rpm
